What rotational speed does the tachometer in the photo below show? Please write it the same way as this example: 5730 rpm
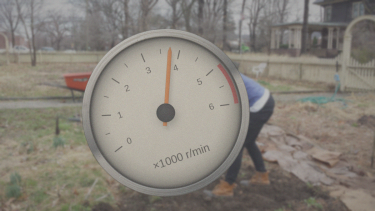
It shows 3750 rpm
